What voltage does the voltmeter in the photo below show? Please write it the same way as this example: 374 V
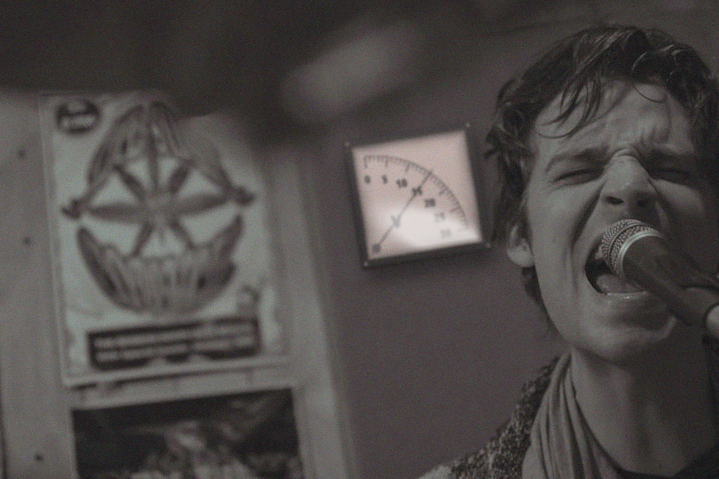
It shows 15 V
